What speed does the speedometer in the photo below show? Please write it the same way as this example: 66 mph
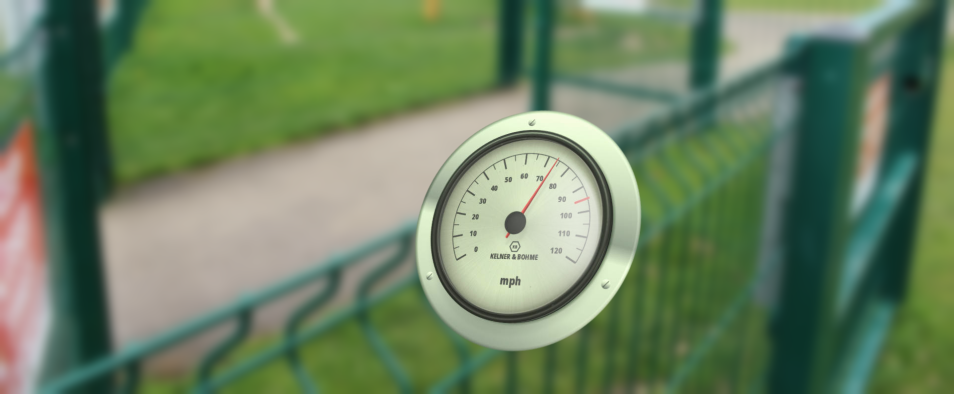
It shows 75 mph
